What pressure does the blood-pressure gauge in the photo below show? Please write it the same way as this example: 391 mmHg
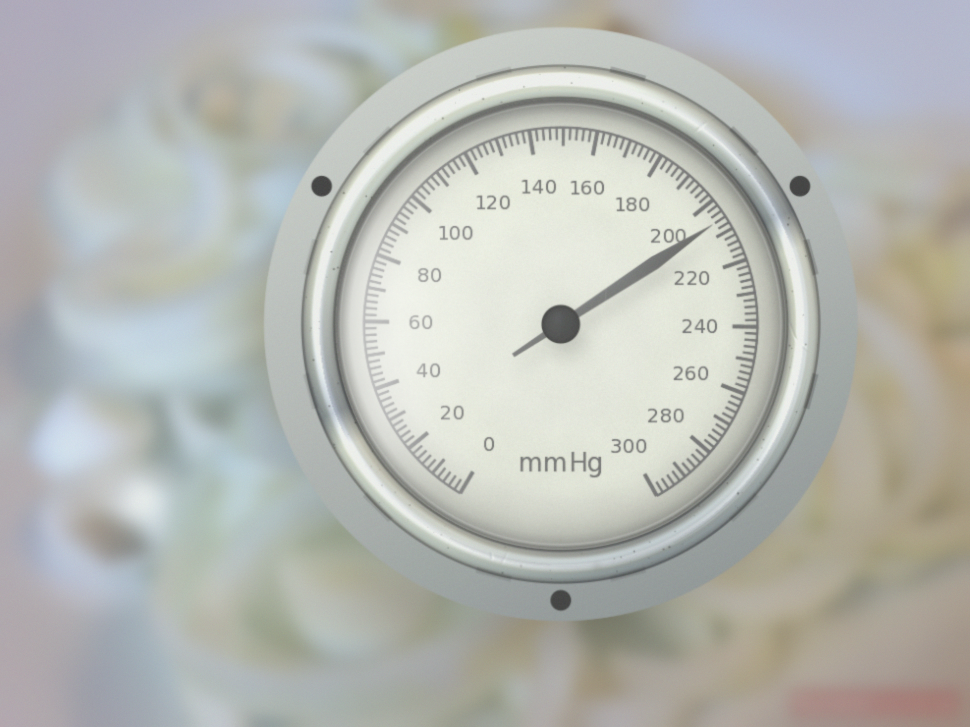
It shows 206 mmHg
